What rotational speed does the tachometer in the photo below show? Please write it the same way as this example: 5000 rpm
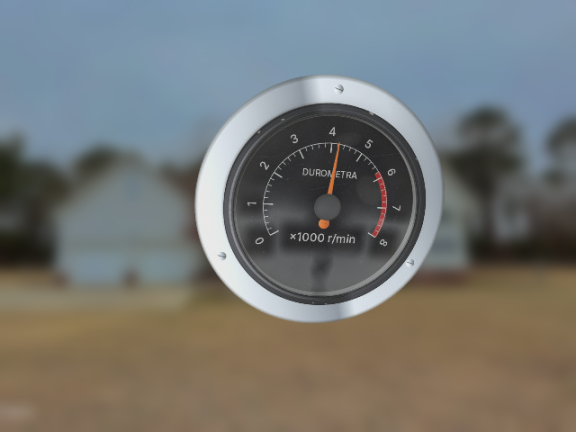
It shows 4200 rpm
